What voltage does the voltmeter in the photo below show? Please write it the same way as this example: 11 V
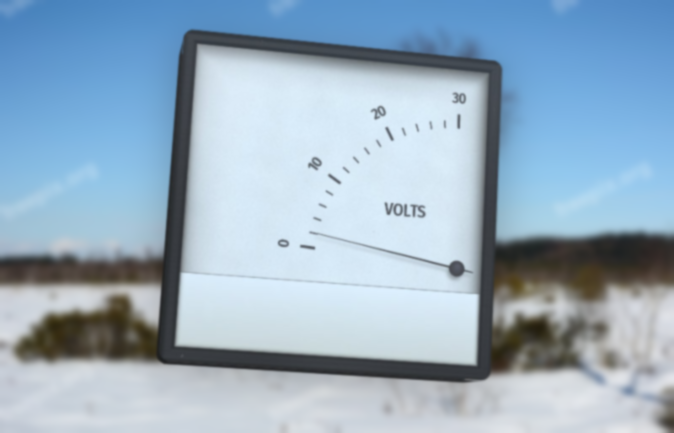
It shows 2 V
